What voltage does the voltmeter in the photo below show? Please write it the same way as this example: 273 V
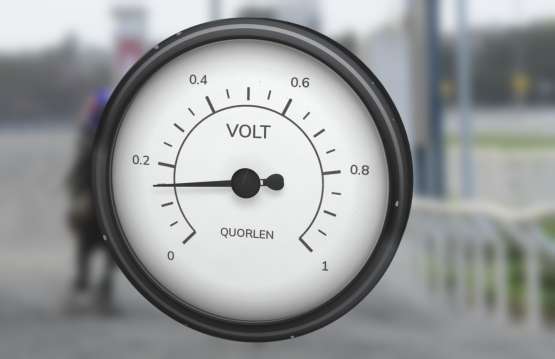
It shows 0.15 V
